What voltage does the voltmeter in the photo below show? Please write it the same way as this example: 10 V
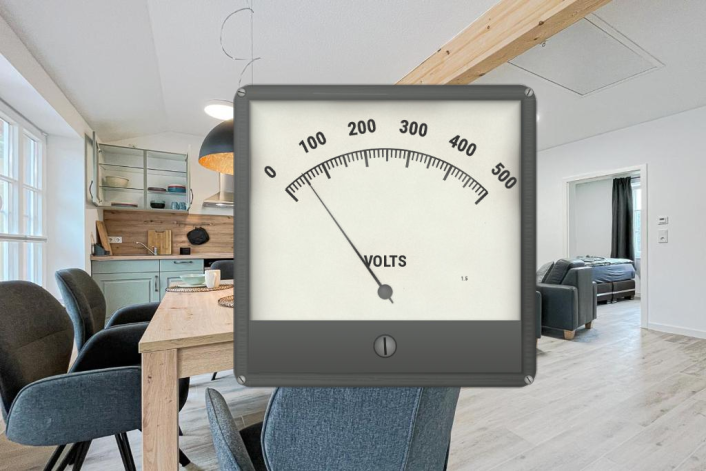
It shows 50 V
